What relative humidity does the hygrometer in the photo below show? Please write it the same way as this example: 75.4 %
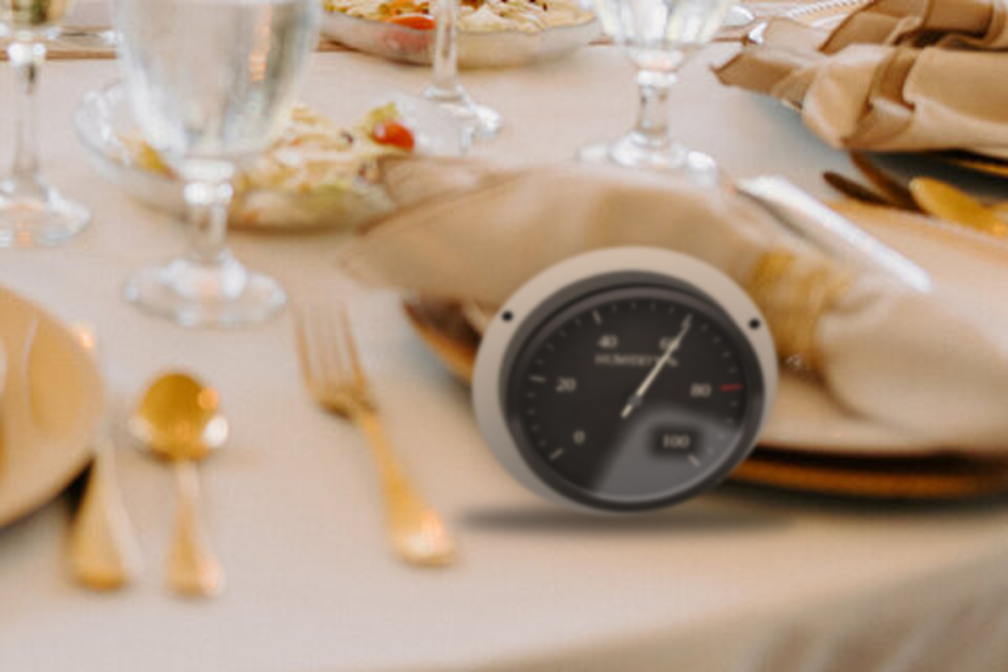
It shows 60 %
